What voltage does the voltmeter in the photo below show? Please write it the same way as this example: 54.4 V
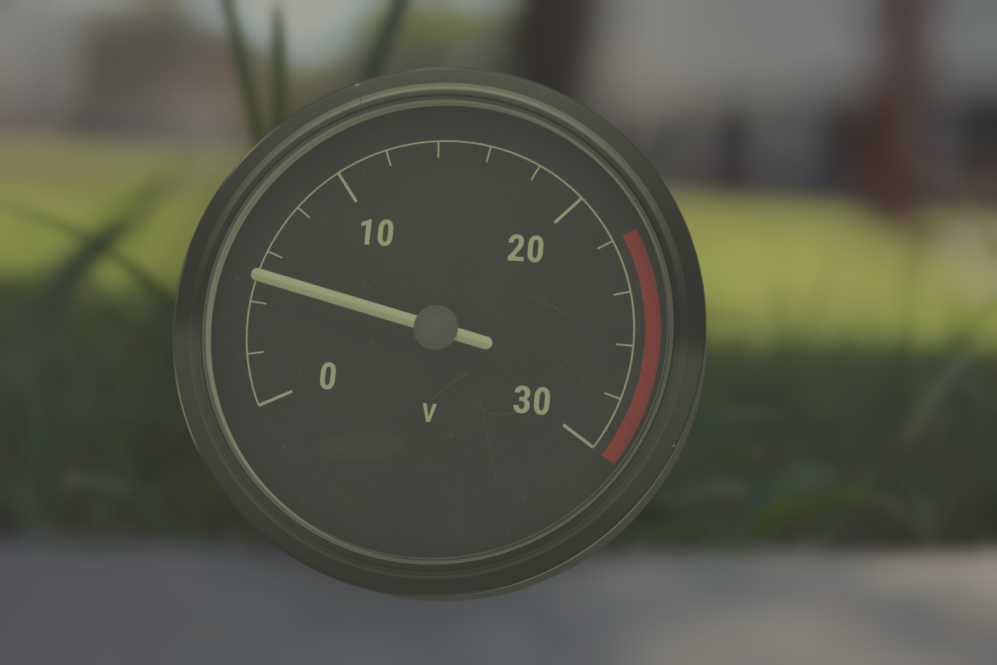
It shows 5 V
